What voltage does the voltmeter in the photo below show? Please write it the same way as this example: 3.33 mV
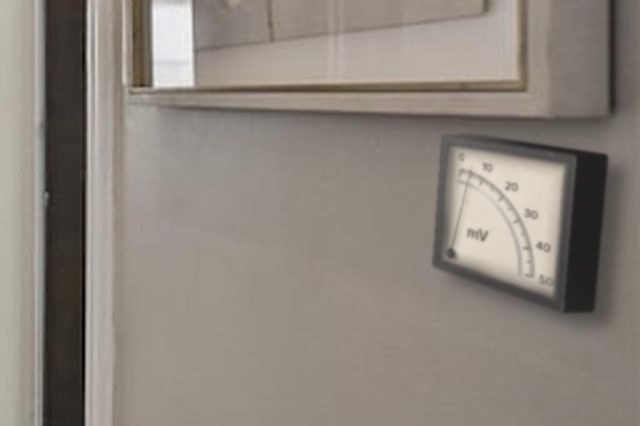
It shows 5 mV
